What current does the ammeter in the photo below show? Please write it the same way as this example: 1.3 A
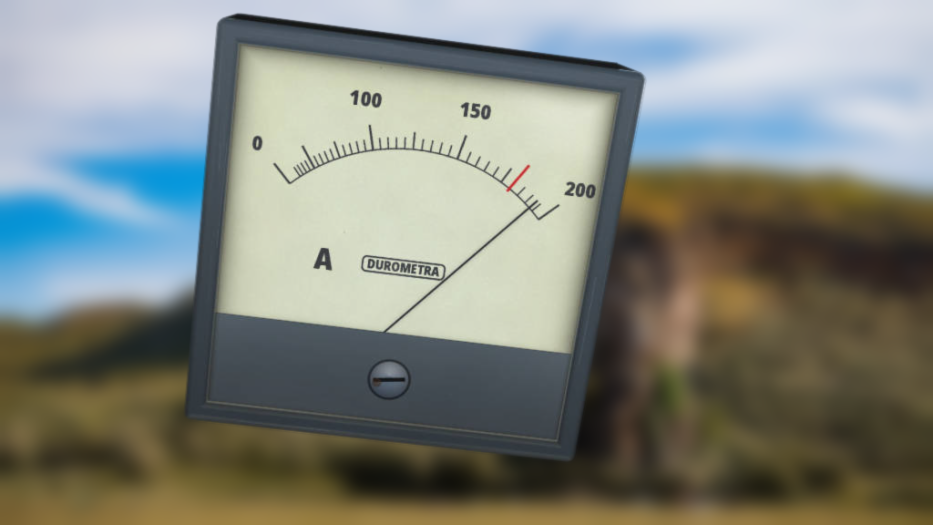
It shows 192.5 A
